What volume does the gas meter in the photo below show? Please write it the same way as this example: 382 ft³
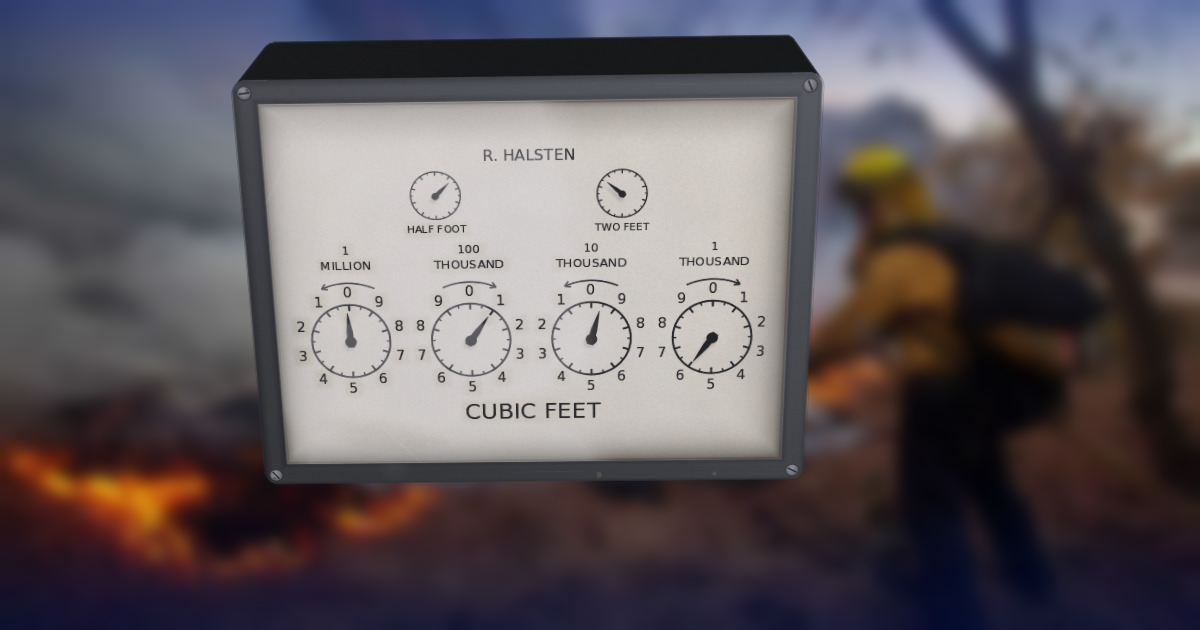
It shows 9600 ft³
